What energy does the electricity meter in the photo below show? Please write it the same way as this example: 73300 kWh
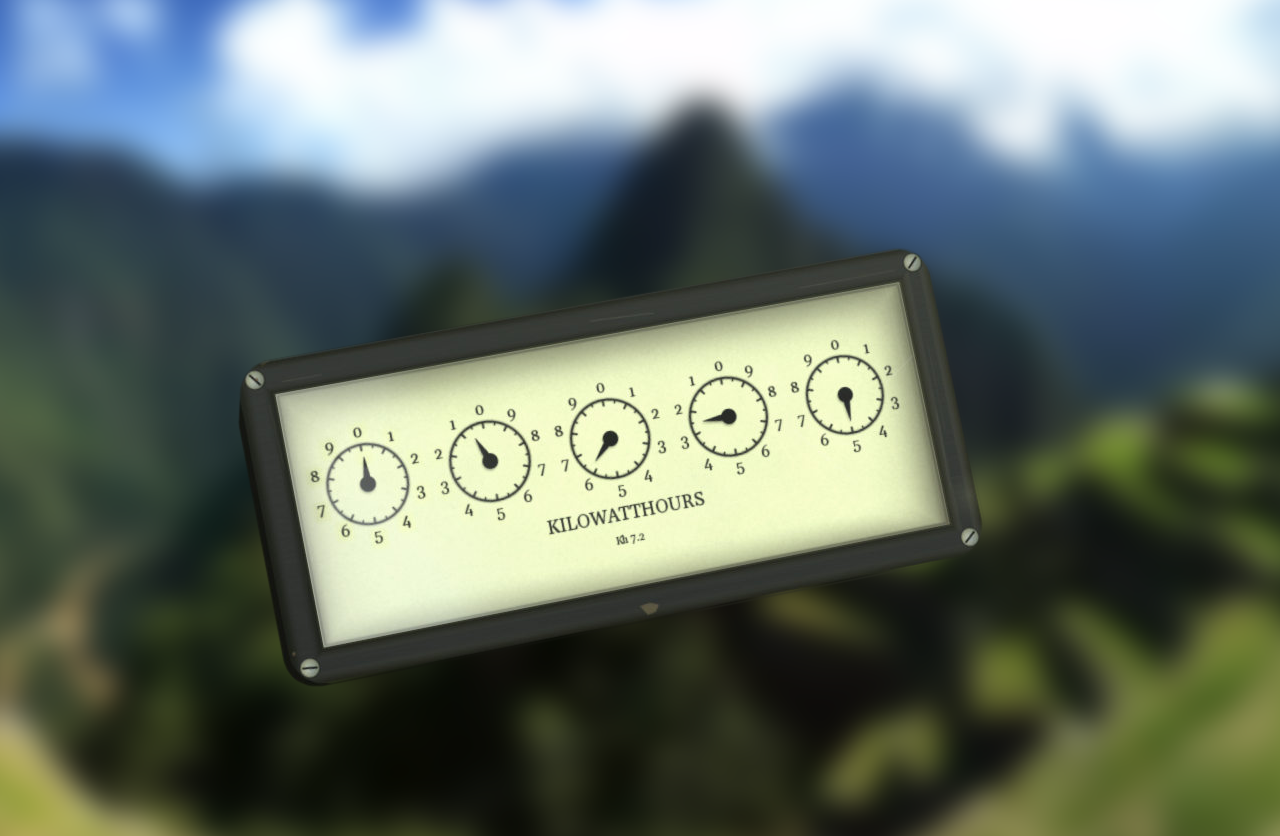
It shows 625 kWh
